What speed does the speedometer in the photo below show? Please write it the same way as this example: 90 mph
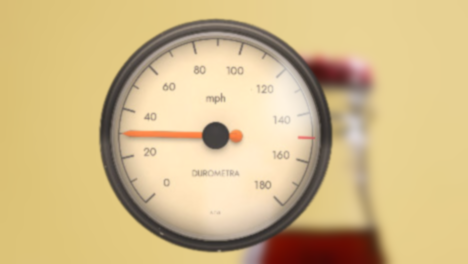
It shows 30 mph
